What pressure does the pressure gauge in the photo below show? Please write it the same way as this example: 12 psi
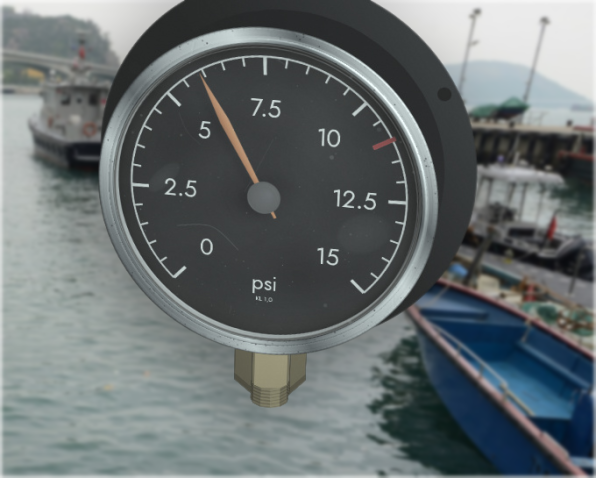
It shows 6 psi
